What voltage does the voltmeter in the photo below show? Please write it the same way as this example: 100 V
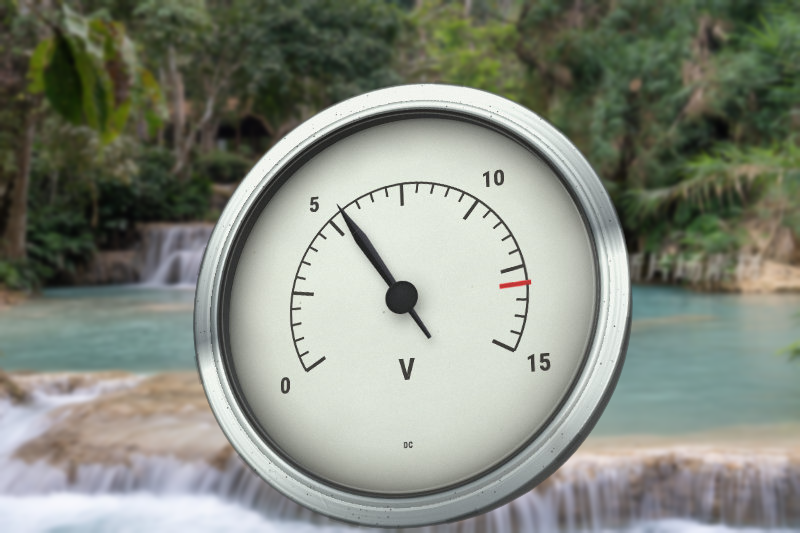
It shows 5.5 V
